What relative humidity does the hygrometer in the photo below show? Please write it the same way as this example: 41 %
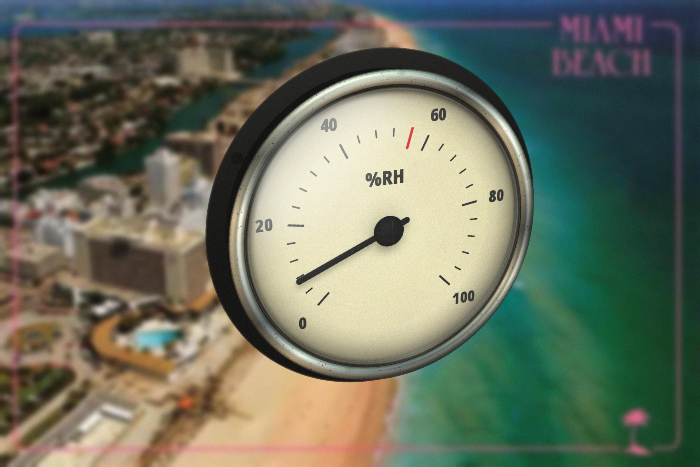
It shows 8 %
